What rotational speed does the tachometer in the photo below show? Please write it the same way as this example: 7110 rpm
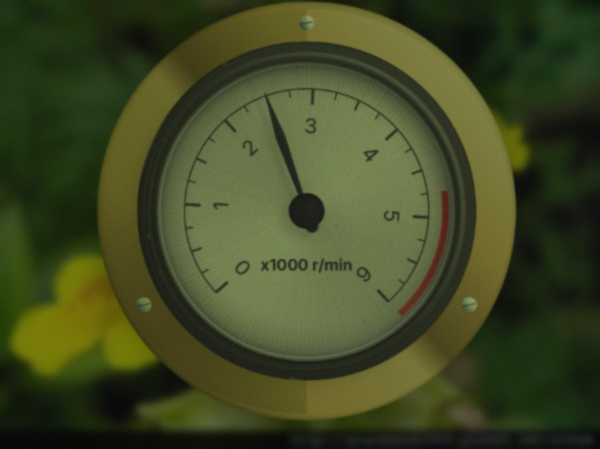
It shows 2500 rpm
